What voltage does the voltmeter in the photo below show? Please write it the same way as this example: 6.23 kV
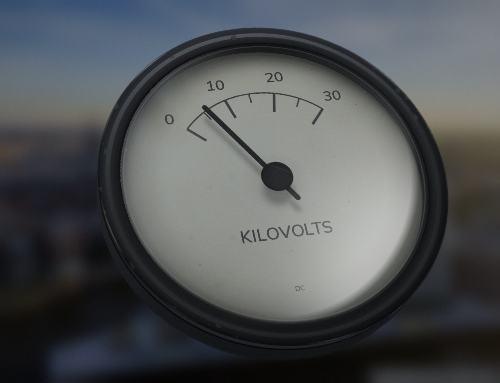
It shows 5 kV
